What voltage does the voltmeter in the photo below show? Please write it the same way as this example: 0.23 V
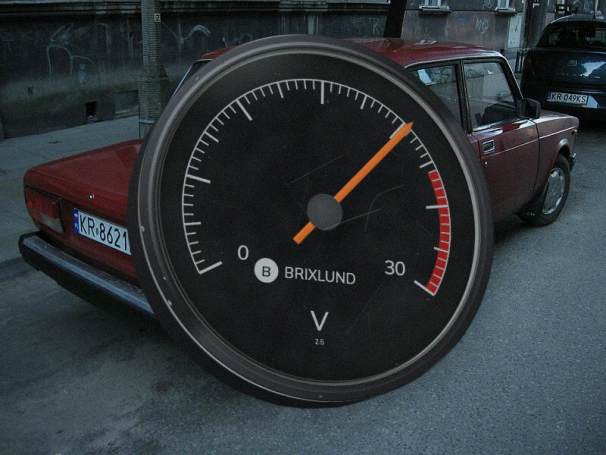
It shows 20.25 V
